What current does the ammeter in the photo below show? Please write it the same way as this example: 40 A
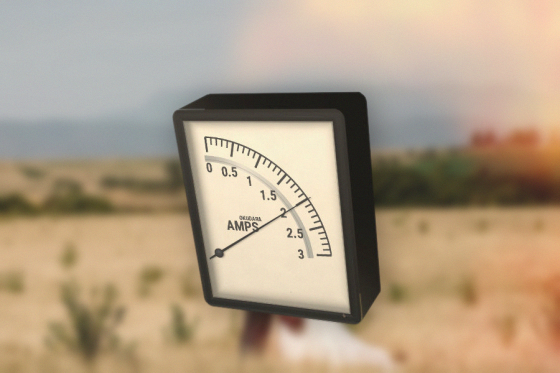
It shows 2 A
